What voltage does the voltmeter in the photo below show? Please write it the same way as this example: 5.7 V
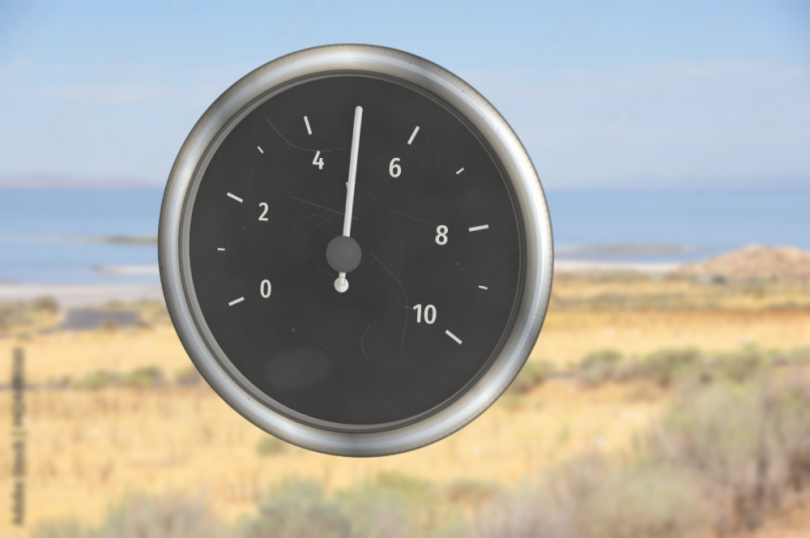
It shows 5 V
